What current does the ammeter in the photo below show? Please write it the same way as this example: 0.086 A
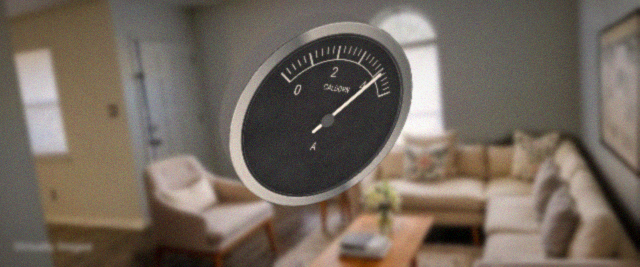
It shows 4 A
